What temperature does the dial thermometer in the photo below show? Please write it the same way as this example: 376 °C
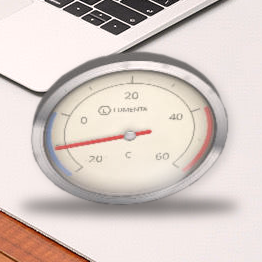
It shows -10 °C
